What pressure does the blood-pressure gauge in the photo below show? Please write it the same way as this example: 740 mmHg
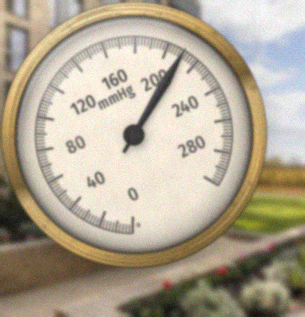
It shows 210 mmHg
